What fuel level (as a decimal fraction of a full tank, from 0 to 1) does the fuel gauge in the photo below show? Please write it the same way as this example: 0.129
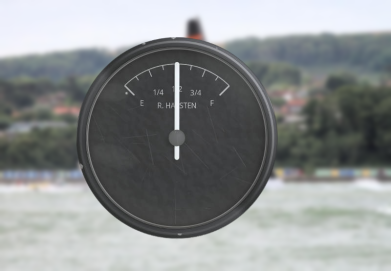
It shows 0.5
